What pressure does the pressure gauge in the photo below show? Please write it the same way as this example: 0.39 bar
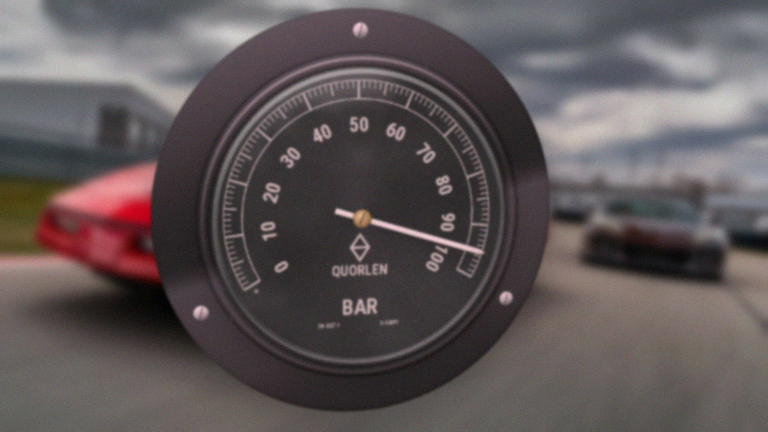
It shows 95 bar
